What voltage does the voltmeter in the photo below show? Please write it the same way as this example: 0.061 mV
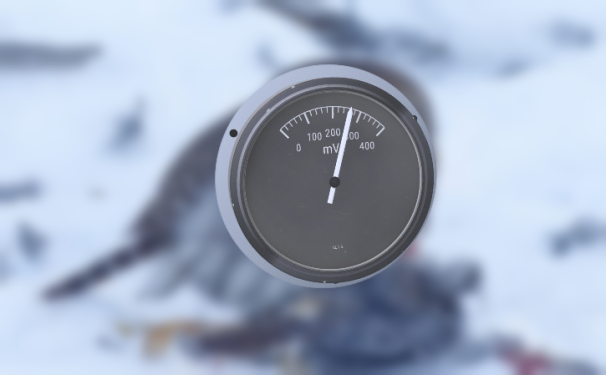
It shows 260 mV
